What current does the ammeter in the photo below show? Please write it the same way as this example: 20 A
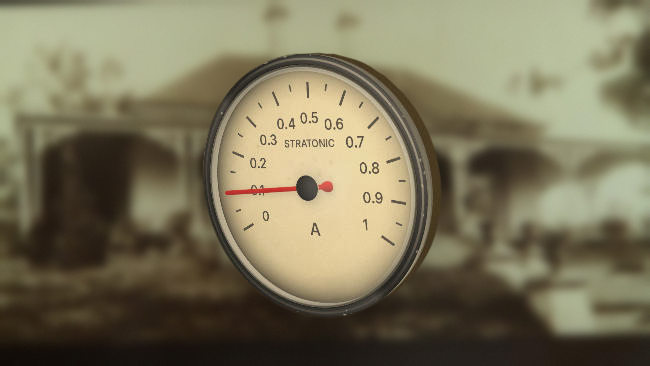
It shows 0.1 A
